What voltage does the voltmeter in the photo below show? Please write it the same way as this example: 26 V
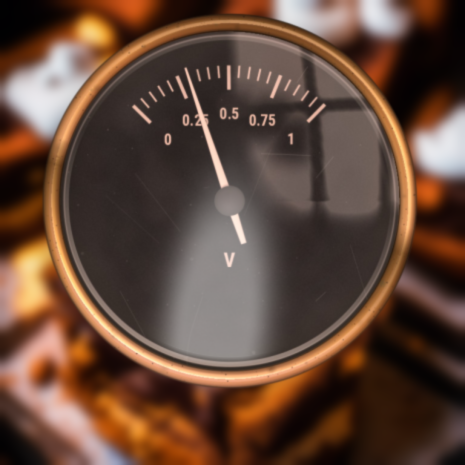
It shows 0.3 V
